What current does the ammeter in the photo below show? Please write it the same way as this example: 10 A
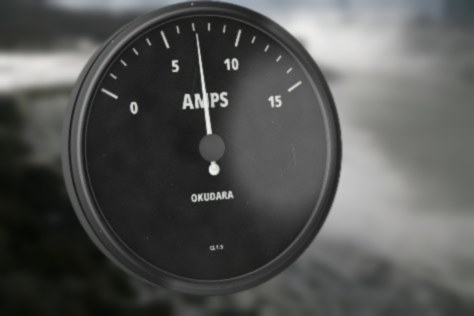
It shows 7 A
